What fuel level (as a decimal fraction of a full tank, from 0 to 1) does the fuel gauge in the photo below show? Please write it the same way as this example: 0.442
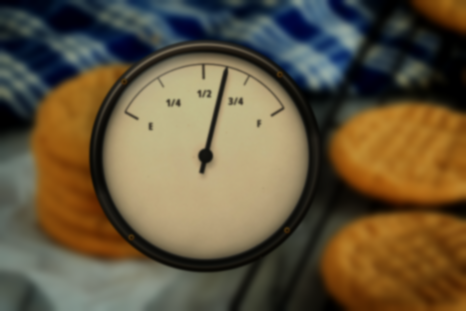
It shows 0.625
